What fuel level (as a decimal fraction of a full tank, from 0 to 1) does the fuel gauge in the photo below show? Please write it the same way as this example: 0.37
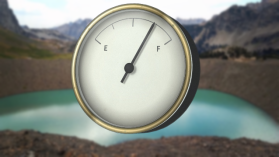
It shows 0.75
